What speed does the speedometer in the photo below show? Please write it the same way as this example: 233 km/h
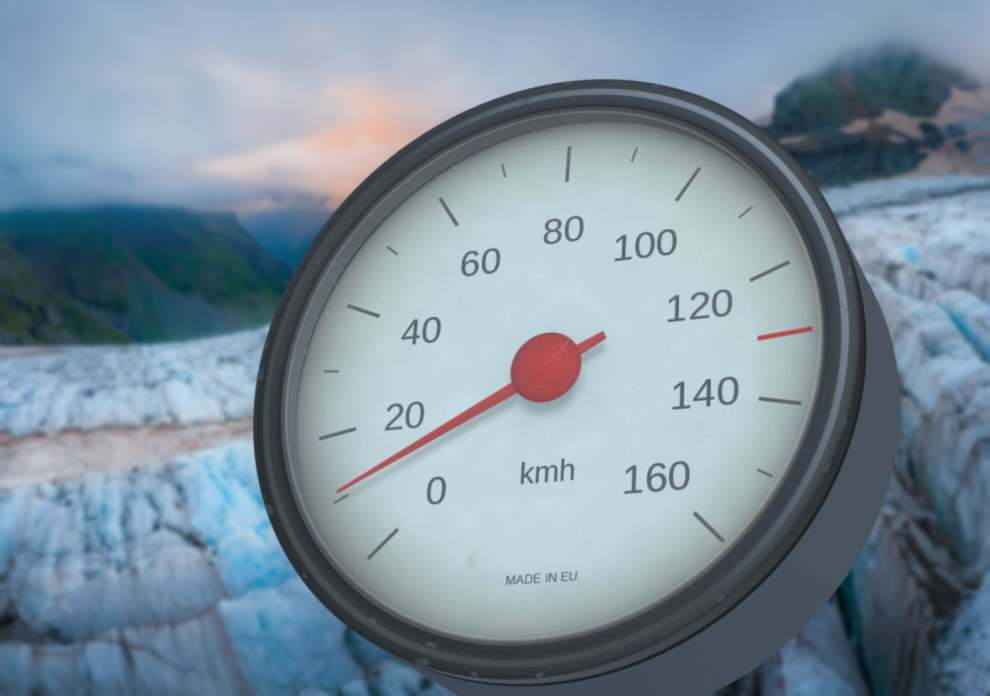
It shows 10 km/h
